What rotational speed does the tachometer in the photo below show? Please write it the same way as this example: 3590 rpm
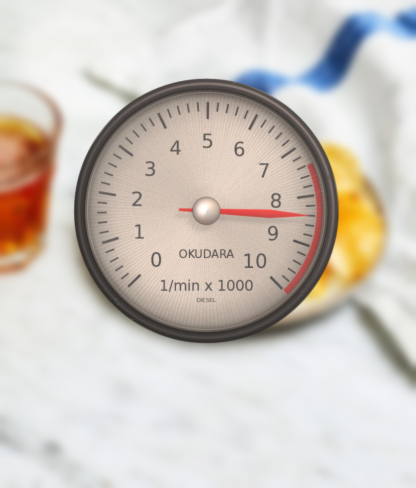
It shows 8400 rpm
